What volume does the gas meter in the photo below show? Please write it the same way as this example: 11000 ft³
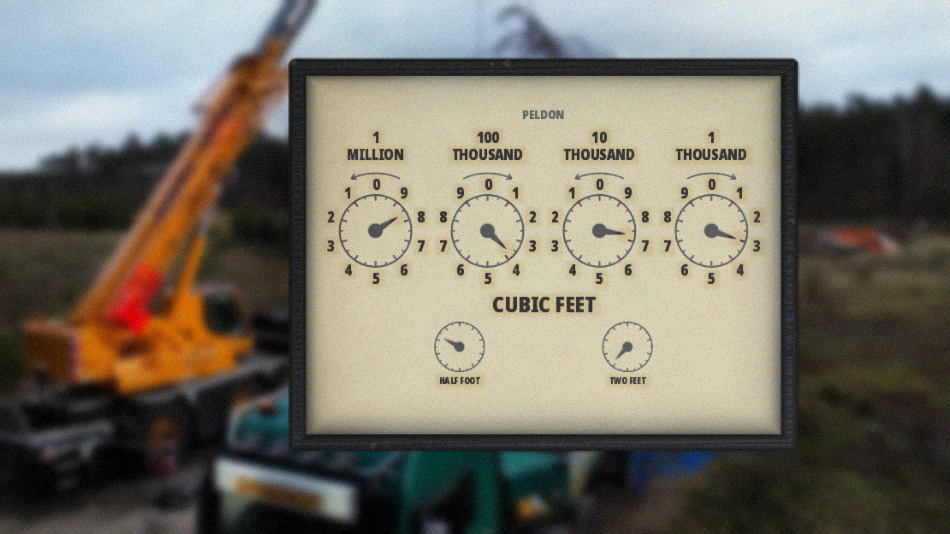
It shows 837300 ft³
